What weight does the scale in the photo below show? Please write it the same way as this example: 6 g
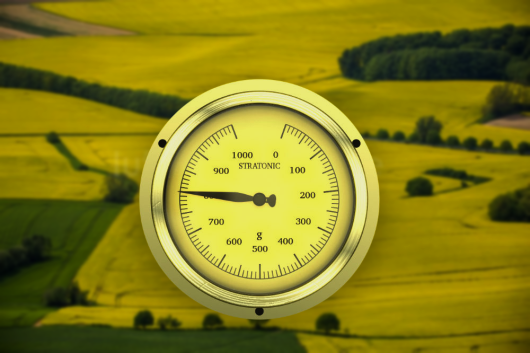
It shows 800 g
